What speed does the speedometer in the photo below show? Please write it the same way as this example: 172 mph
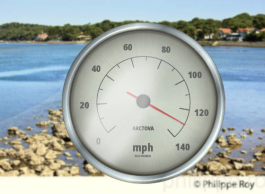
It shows 130 mph
